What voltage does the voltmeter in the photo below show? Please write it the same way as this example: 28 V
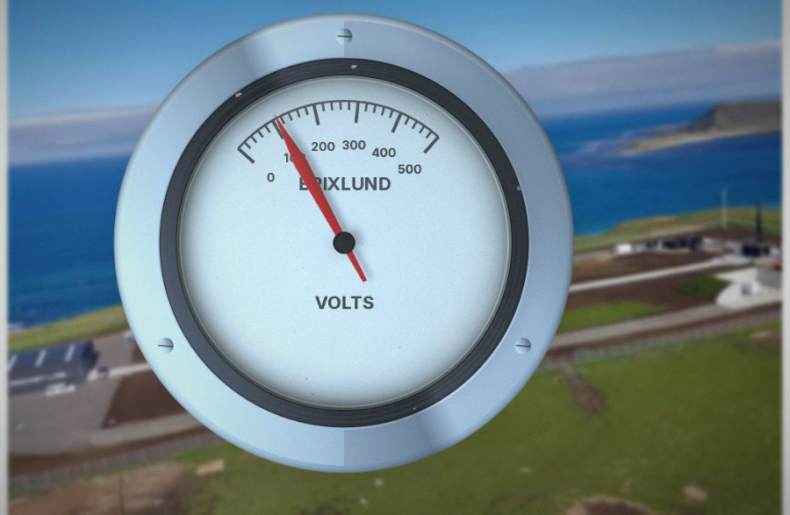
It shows 110 V
